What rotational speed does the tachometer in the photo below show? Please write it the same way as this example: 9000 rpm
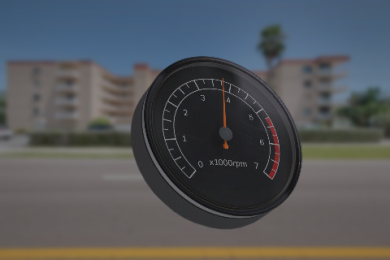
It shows 3750 rpm
